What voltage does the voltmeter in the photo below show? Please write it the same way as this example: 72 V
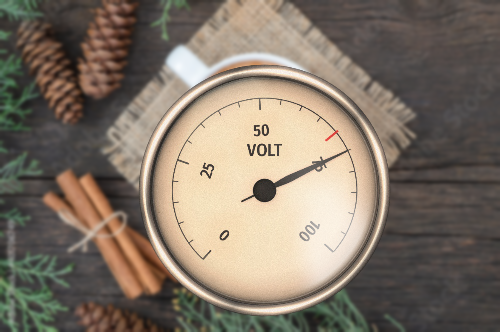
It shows 75 V
